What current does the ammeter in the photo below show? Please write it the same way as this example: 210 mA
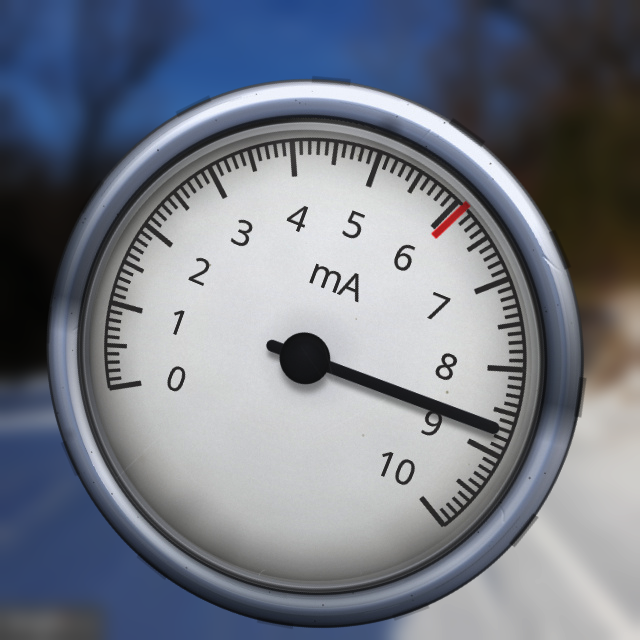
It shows 8.7 mA
